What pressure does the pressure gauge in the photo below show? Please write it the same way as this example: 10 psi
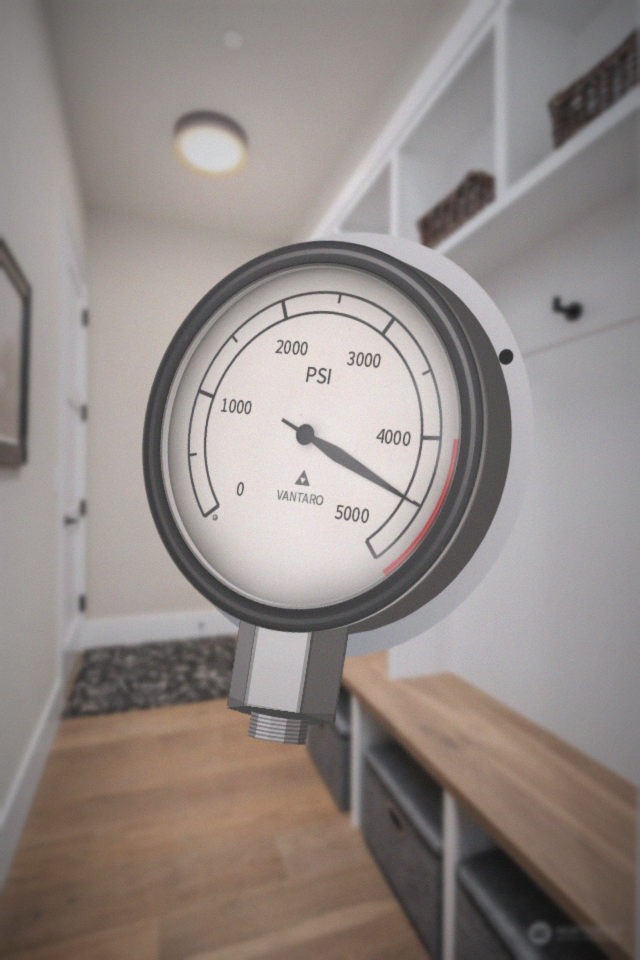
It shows 4500 psi
